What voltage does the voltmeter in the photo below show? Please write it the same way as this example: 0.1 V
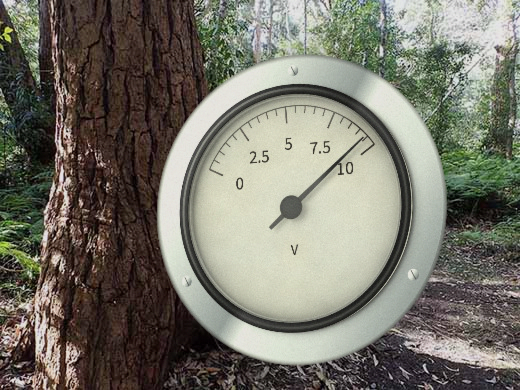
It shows 9.5 V
